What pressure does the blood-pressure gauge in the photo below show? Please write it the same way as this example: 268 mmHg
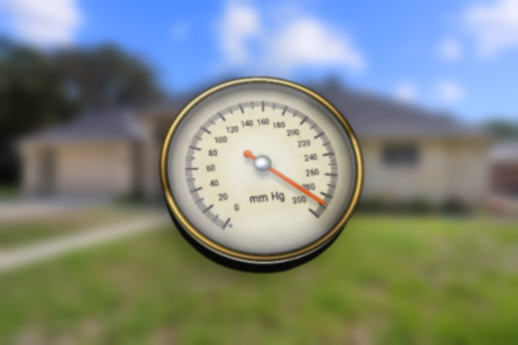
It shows 290 mmHg
